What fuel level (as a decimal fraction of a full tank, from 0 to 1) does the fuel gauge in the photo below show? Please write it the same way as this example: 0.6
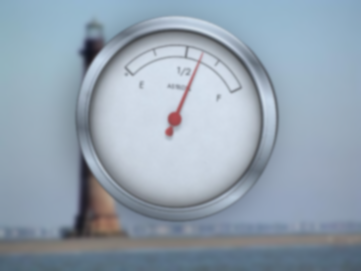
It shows 0.625
